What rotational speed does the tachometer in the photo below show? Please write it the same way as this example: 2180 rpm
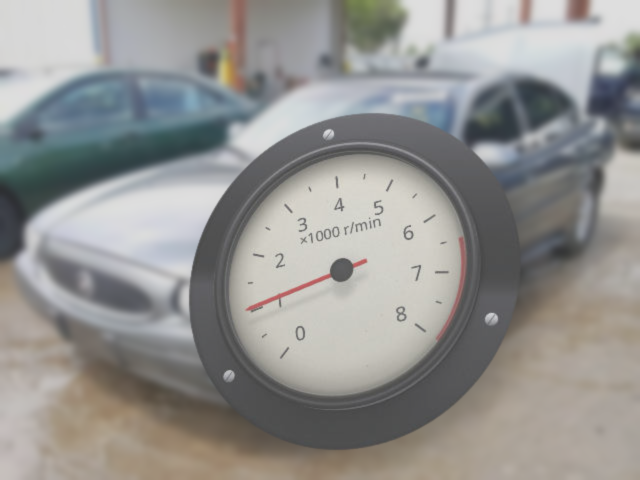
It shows 1000 rpm
